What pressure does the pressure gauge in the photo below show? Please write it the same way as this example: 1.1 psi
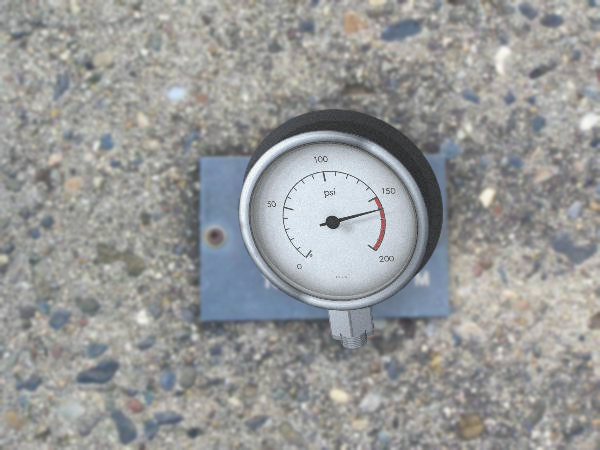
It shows 160 psi
